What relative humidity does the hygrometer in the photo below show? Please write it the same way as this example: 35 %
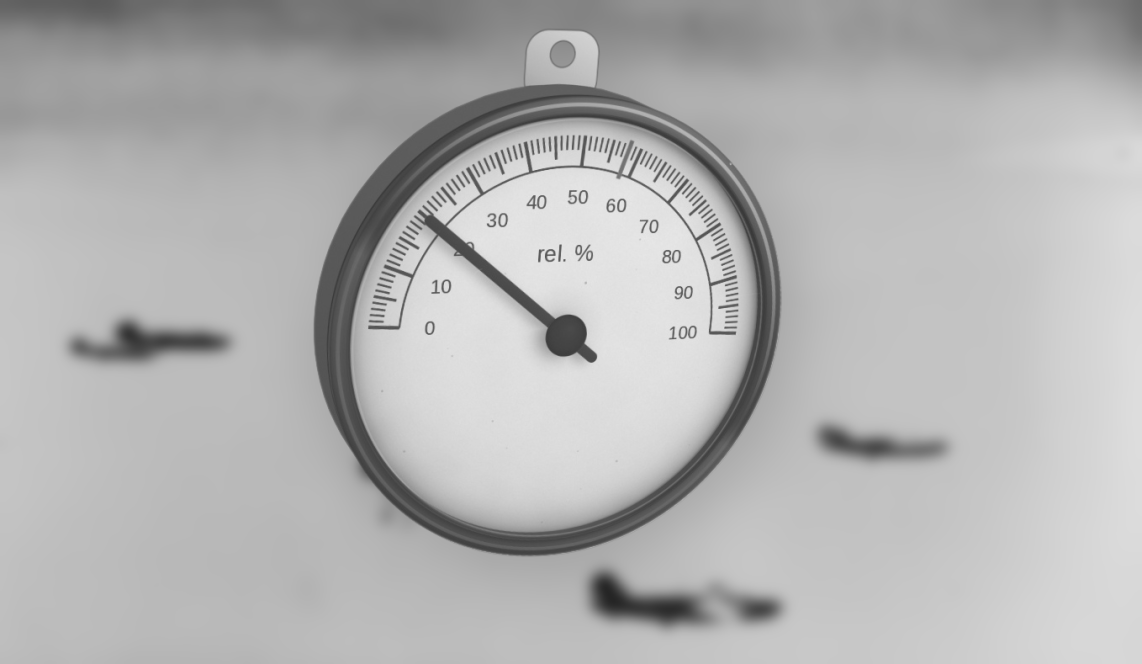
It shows 20 %
